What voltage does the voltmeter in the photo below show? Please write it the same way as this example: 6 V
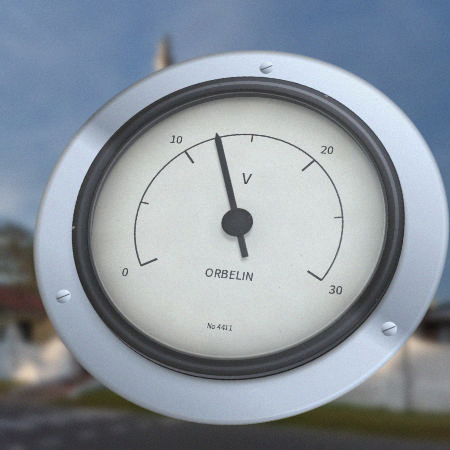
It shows 12.5 V
